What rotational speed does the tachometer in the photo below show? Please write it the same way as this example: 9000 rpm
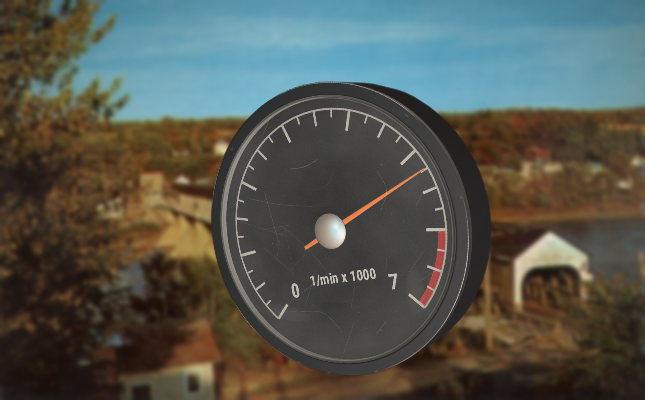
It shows 5250 rpm
